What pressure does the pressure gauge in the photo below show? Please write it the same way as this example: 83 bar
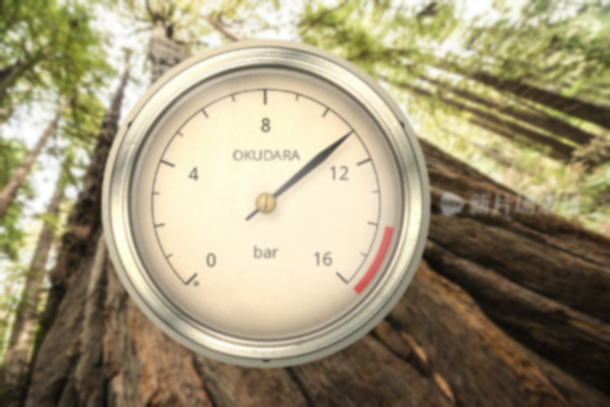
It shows 11 bar
